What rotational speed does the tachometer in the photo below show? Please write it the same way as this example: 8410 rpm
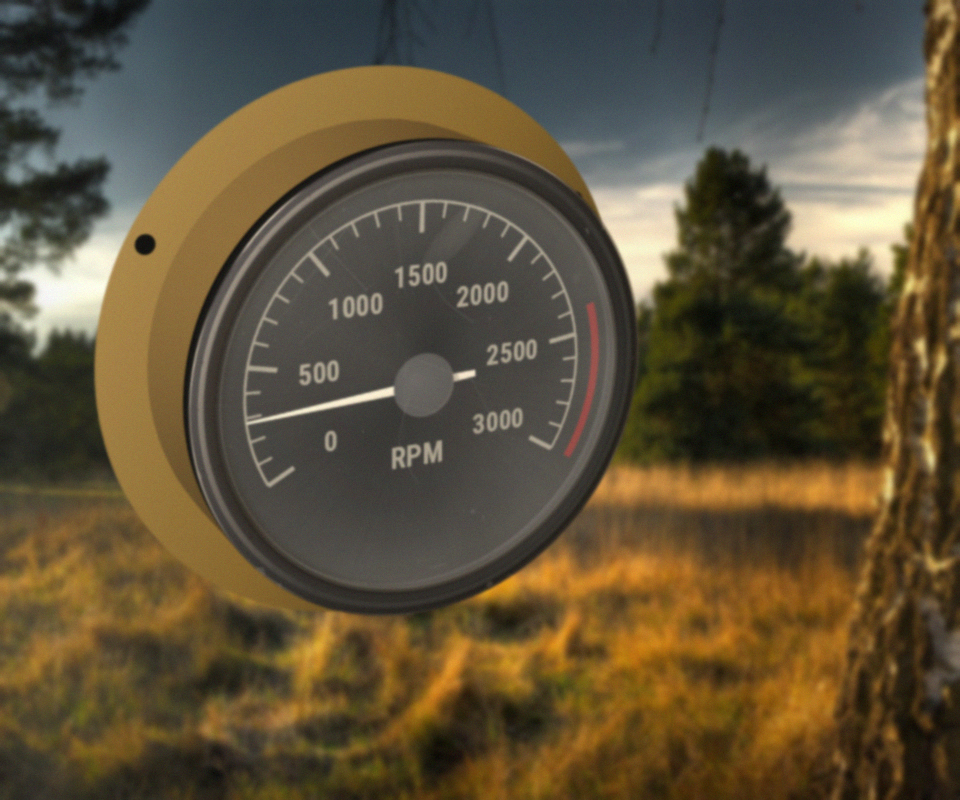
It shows 300 rpm
